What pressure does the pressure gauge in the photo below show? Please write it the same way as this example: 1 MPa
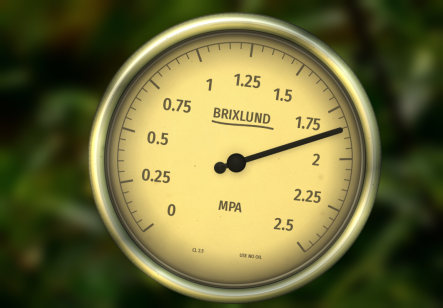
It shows 1.85 MPa
